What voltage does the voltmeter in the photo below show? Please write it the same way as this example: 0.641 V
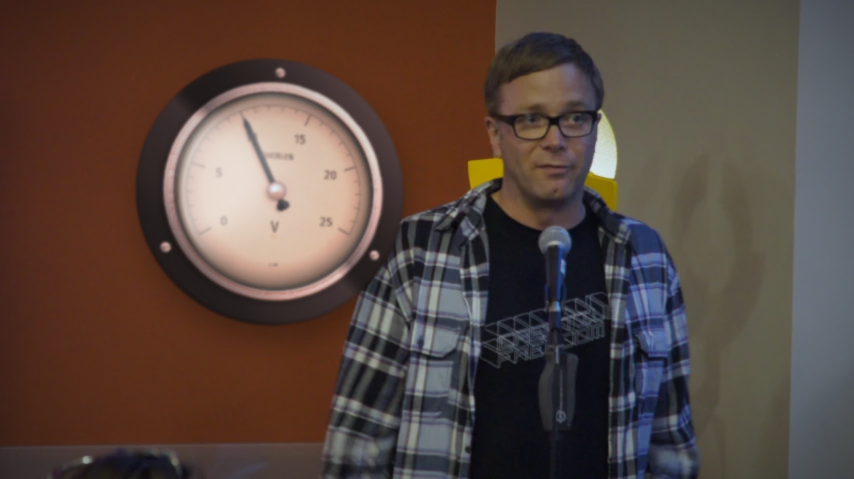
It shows 10 V
